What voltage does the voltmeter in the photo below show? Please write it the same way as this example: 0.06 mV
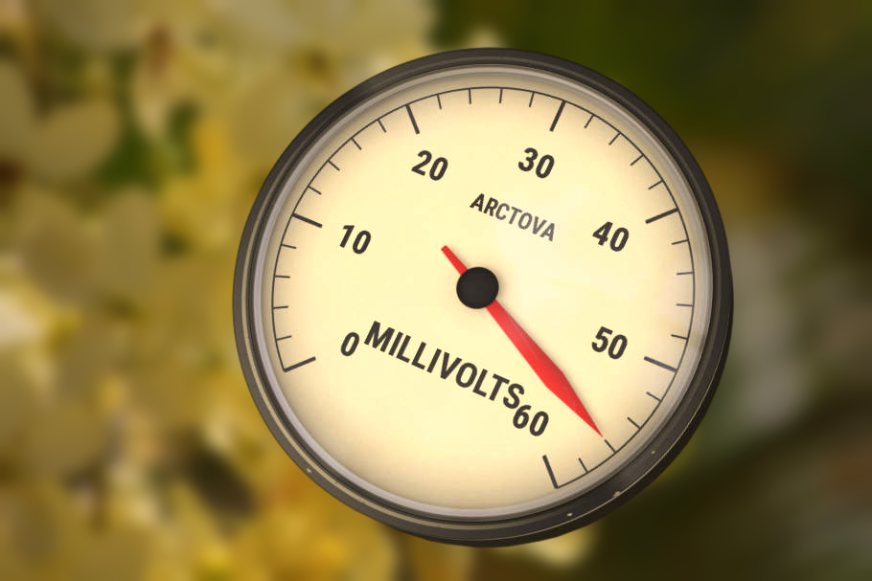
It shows 56 mV
